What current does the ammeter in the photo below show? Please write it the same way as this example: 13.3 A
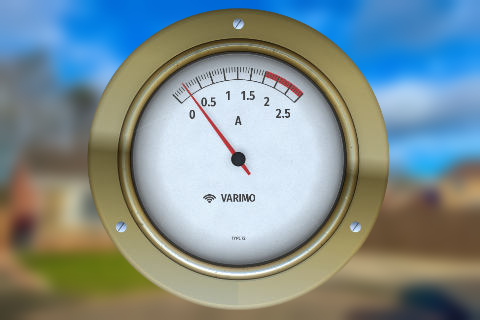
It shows 0.25 A
